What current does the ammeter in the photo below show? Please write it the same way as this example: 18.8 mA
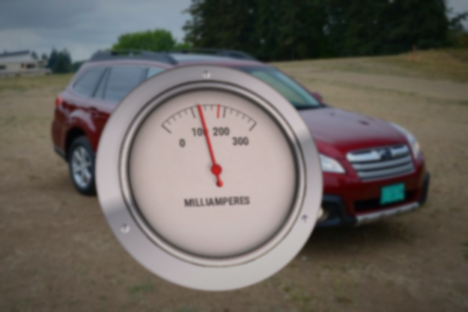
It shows 120 mA
